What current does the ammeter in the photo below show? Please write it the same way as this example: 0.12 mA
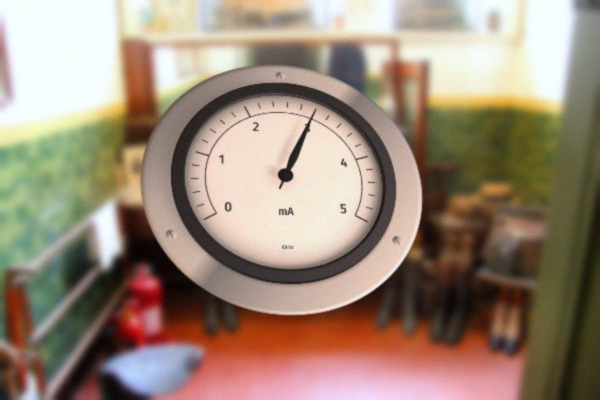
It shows 3 mA
